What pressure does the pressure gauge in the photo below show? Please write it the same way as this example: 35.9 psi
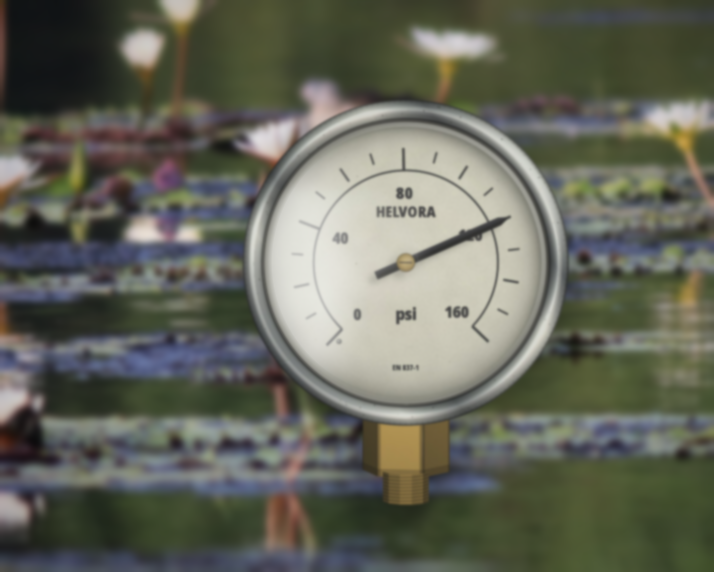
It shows 120 psi
